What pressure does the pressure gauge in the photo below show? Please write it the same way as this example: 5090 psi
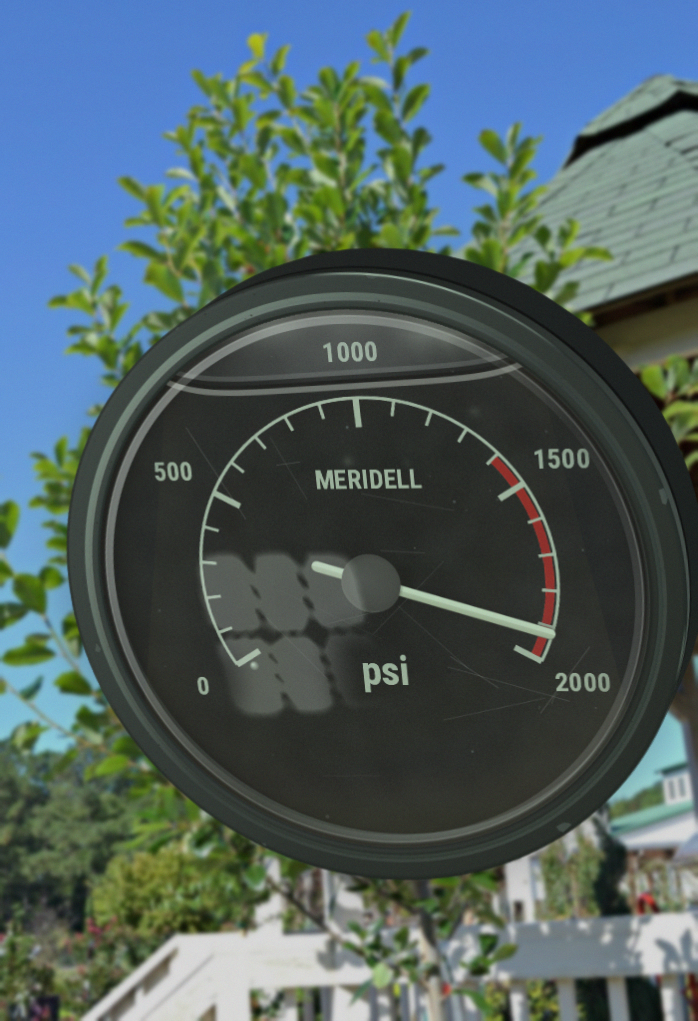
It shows 1900 psi
